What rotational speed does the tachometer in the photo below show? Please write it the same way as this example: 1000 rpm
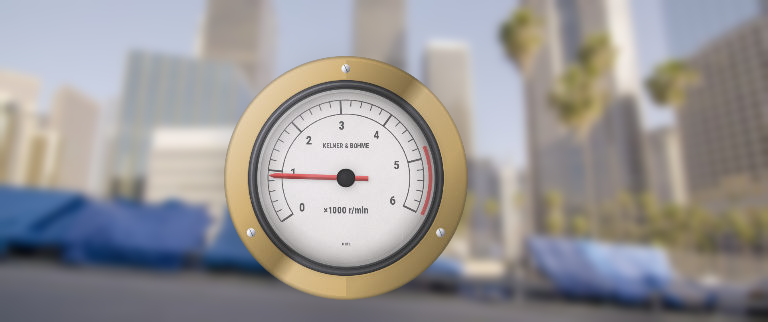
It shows 900 rpm
